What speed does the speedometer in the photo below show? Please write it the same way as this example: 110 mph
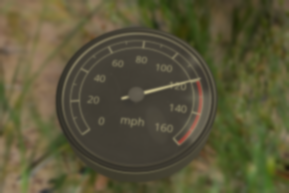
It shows 120 mph
